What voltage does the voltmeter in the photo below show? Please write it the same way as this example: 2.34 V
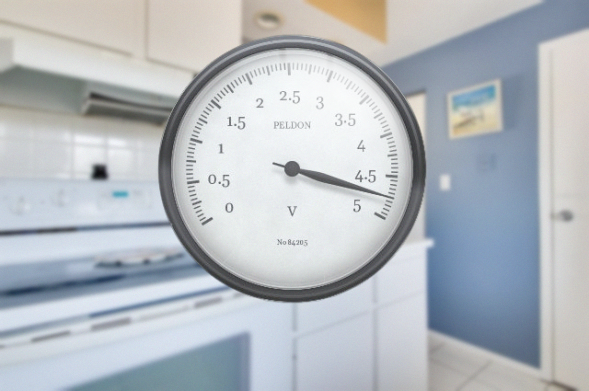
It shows 4.75 V
